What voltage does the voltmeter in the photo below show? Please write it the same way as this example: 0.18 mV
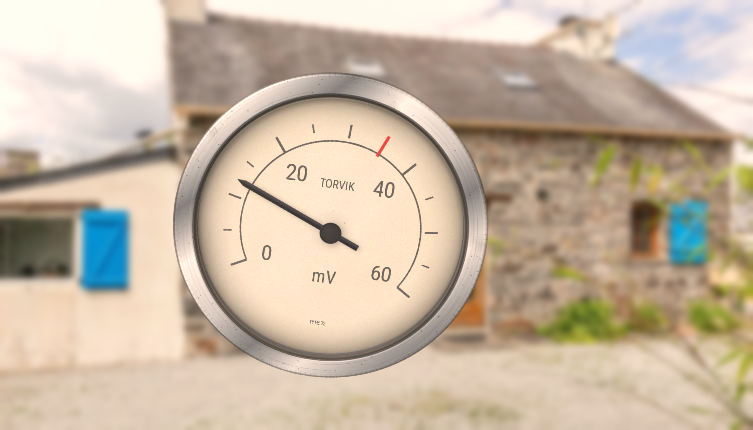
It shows 12.5 mV
